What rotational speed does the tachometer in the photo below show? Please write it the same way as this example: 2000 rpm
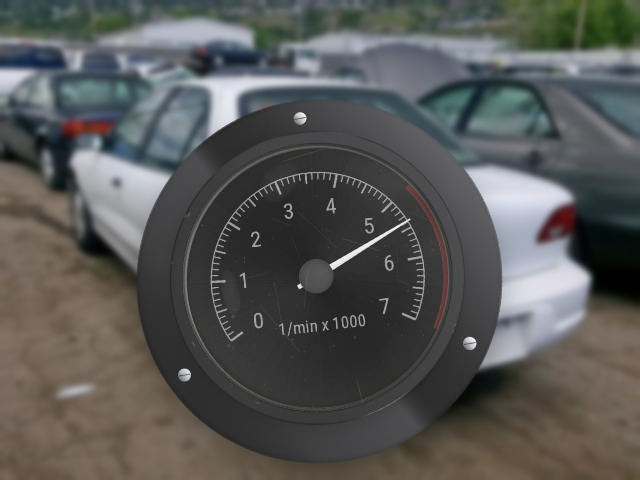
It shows 5400 rpm
